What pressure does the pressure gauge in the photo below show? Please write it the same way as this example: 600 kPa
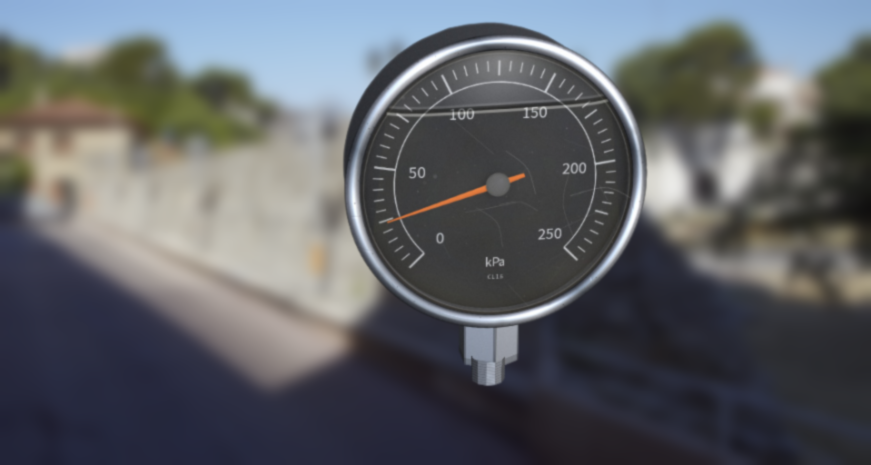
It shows 25 kPa
